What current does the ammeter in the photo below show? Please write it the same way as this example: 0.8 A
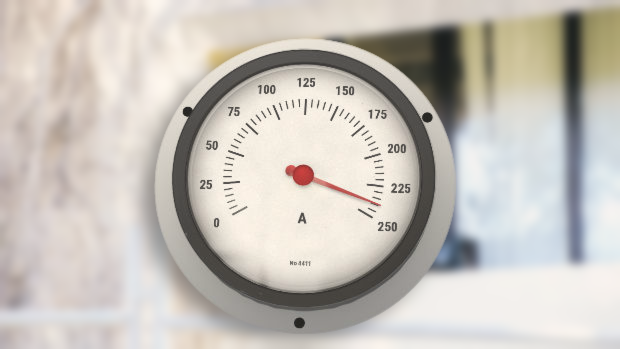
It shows 240 A
